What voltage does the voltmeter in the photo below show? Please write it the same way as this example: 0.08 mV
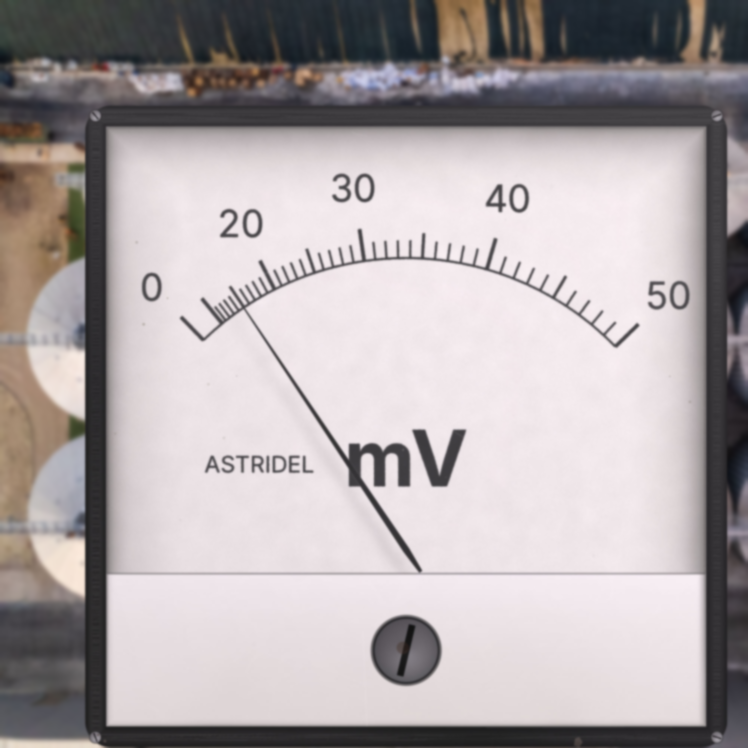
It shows 15 mV
